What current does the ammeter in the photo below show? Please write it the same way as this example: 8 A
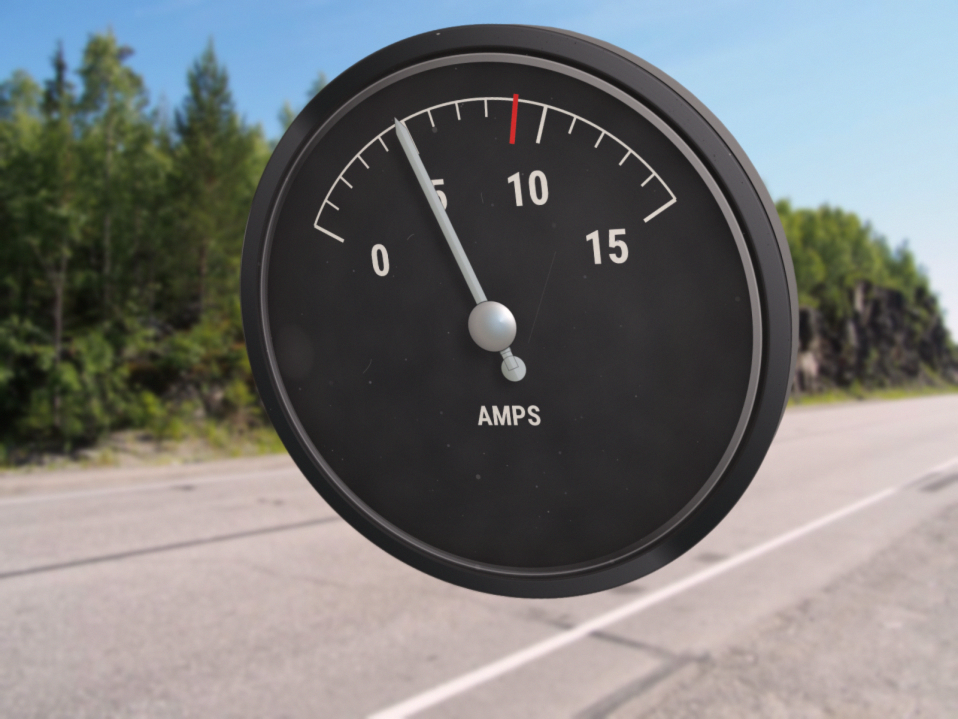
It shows 5 A
